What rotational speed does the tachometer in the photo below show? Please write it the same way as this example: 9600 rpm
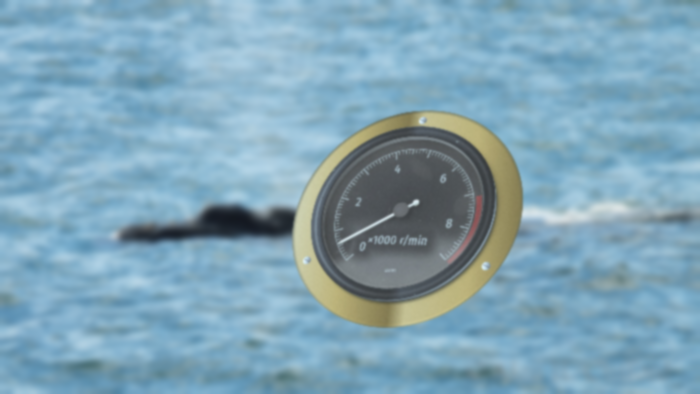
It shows 500 rpm
